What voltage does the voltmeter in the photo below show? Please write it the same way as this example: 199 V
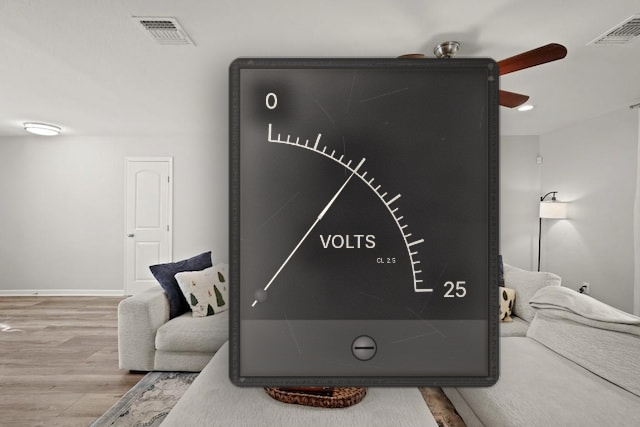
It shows 10 V
